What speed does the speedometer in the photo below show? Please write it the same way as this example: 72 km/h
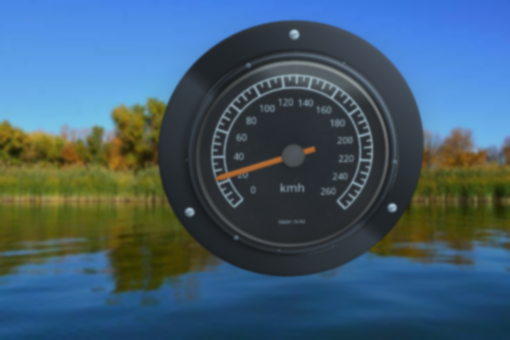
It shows 25 km/h
